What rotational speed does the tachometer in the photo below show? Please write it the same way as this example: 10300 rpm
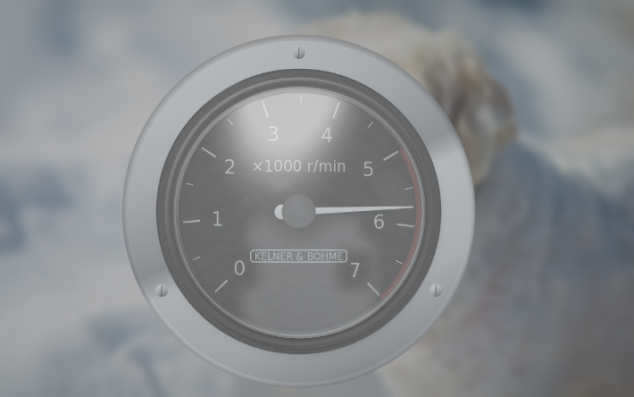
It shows 5750 rpm
